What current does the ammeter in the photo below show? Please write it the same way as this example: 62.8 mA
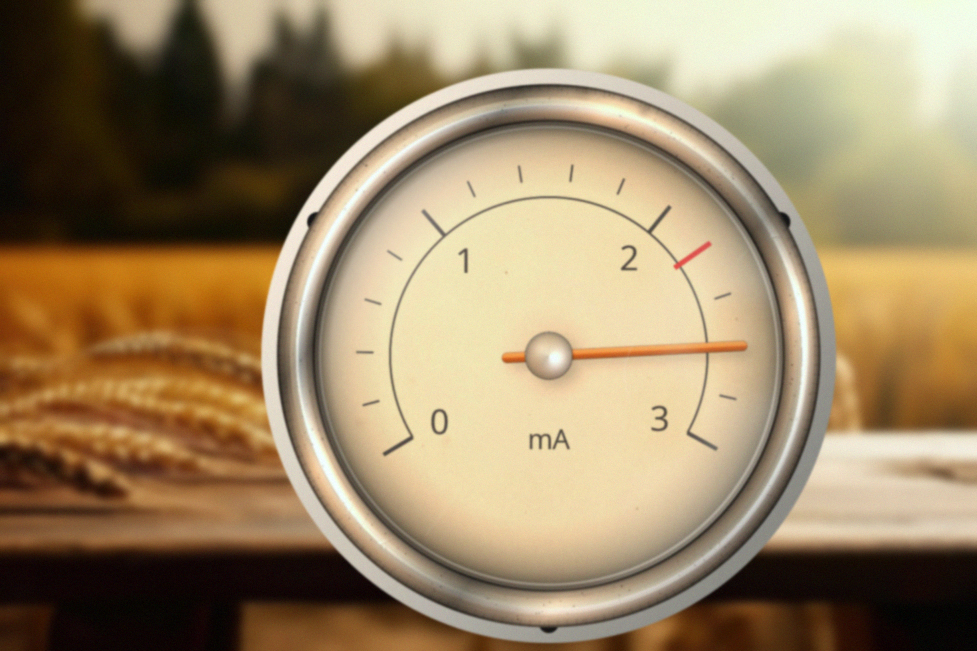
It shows 2.6 mA
